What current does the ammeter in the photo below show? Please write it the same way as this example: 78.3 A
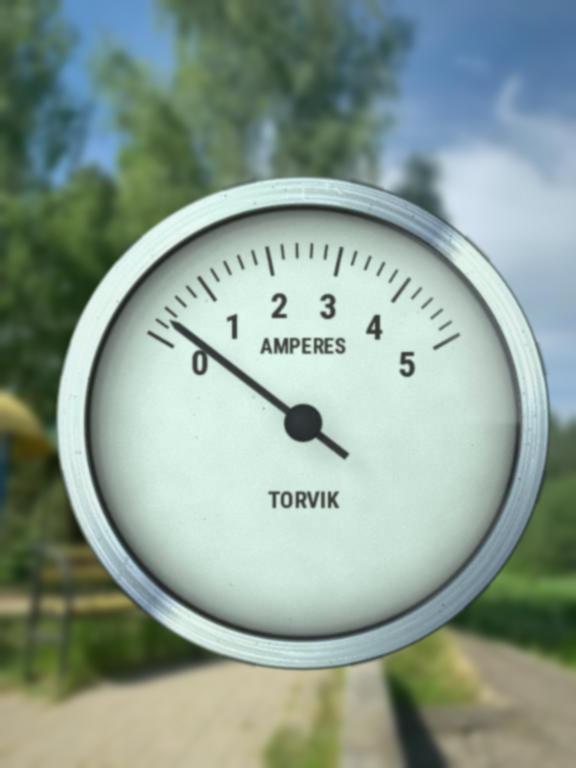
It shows 0.3 A
